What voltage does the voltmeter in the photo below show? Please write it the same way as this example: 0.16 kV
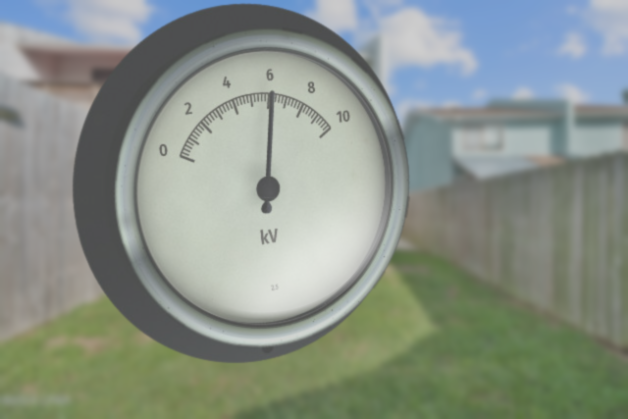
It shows 6 kV
